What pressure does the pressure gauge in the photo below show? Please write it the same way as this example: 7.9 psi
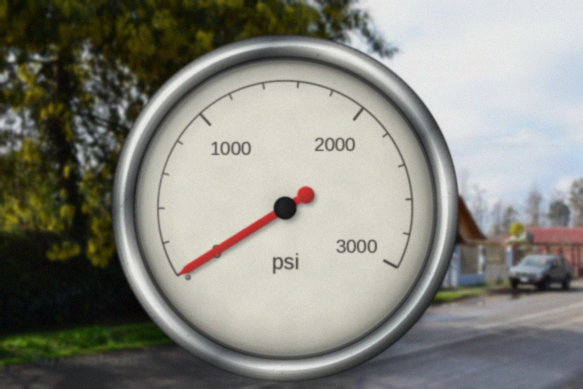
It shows 0 psi
